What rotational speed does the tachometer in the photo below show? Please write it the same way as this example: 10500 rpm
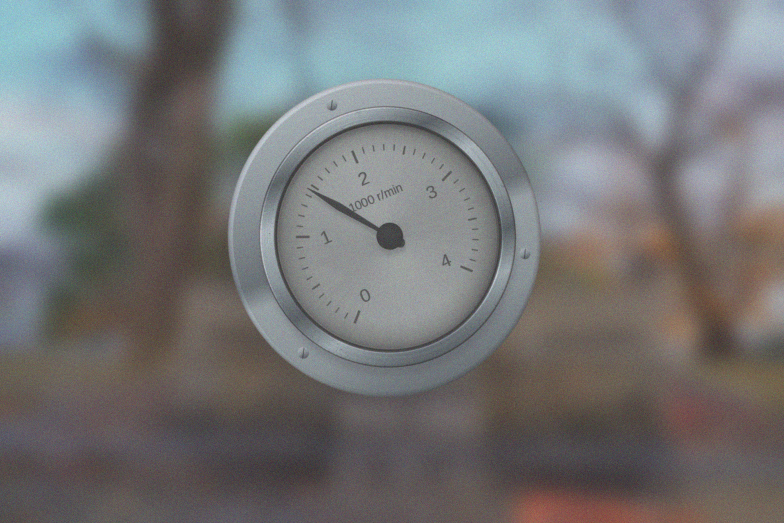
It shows 1450 rpm
